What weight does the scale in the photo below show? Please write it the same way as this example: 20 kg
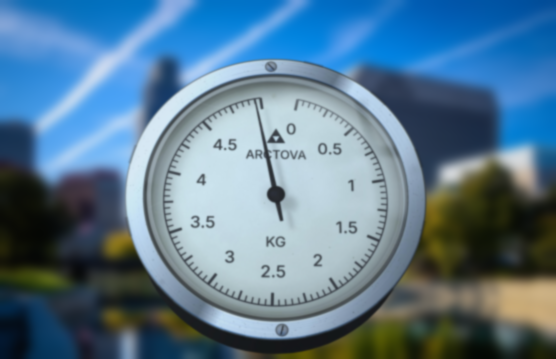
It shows 4.95 kg
